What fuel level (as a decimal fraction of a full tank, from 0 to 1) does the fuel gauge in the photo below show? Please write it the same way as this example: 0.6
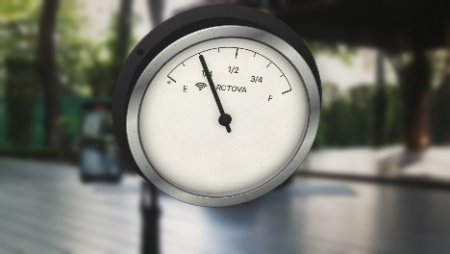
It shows 0.25
